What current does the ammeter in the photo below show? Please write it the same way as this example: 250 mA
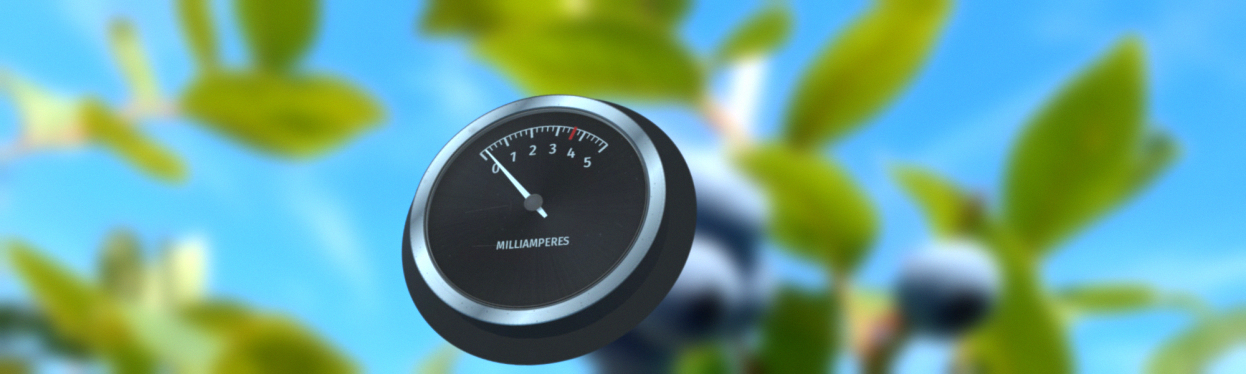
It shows 0.2 mA
